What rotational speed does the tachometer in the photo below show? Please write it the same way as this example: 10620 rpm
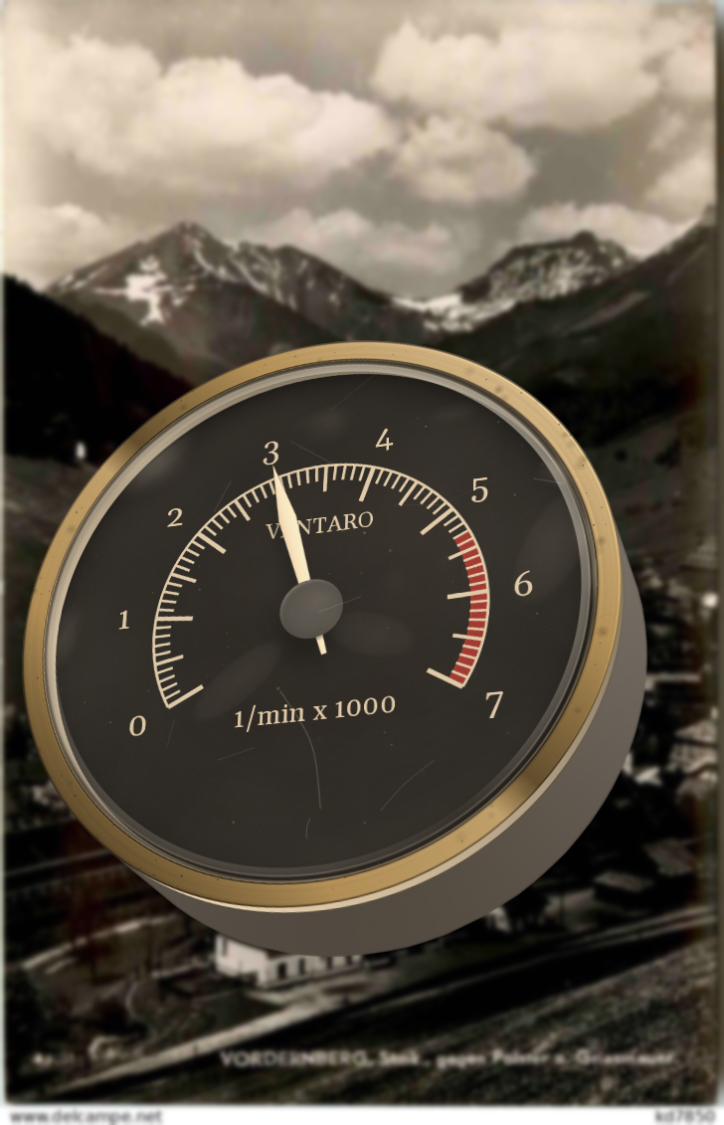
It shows 3000 rpm
